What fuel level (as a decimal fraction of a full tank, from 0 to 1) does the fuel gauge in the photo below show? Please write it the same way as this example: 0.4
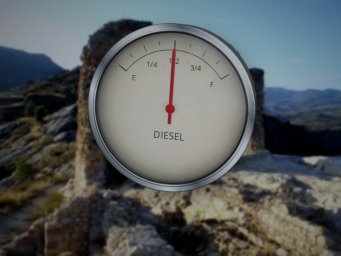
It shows 0.5
